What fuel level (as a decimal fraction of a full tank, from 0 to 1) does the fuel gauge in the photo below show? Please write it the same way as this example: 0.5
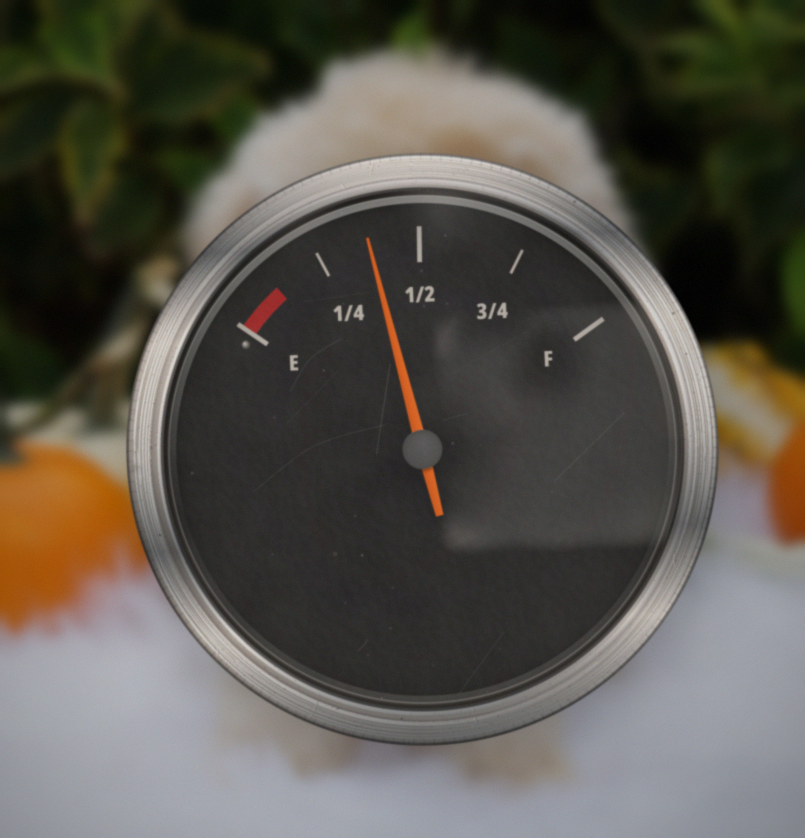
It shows 0.375
